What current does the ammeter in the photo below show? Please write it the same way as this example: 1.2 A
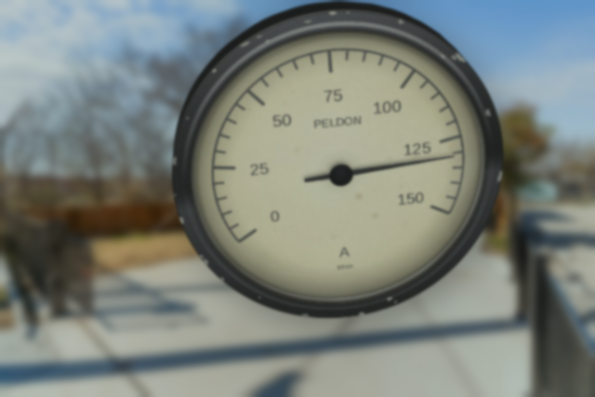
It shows 130 A
